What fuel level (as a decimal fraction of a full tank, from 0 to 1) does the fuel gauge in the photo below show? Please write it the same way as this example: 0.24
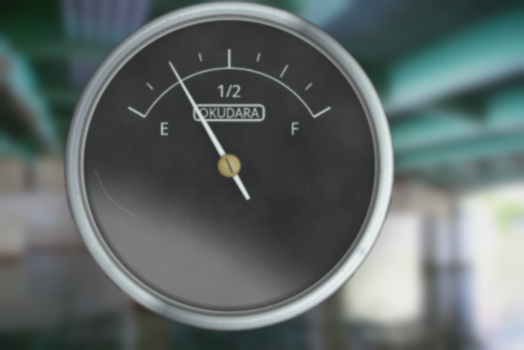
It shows 0.25
